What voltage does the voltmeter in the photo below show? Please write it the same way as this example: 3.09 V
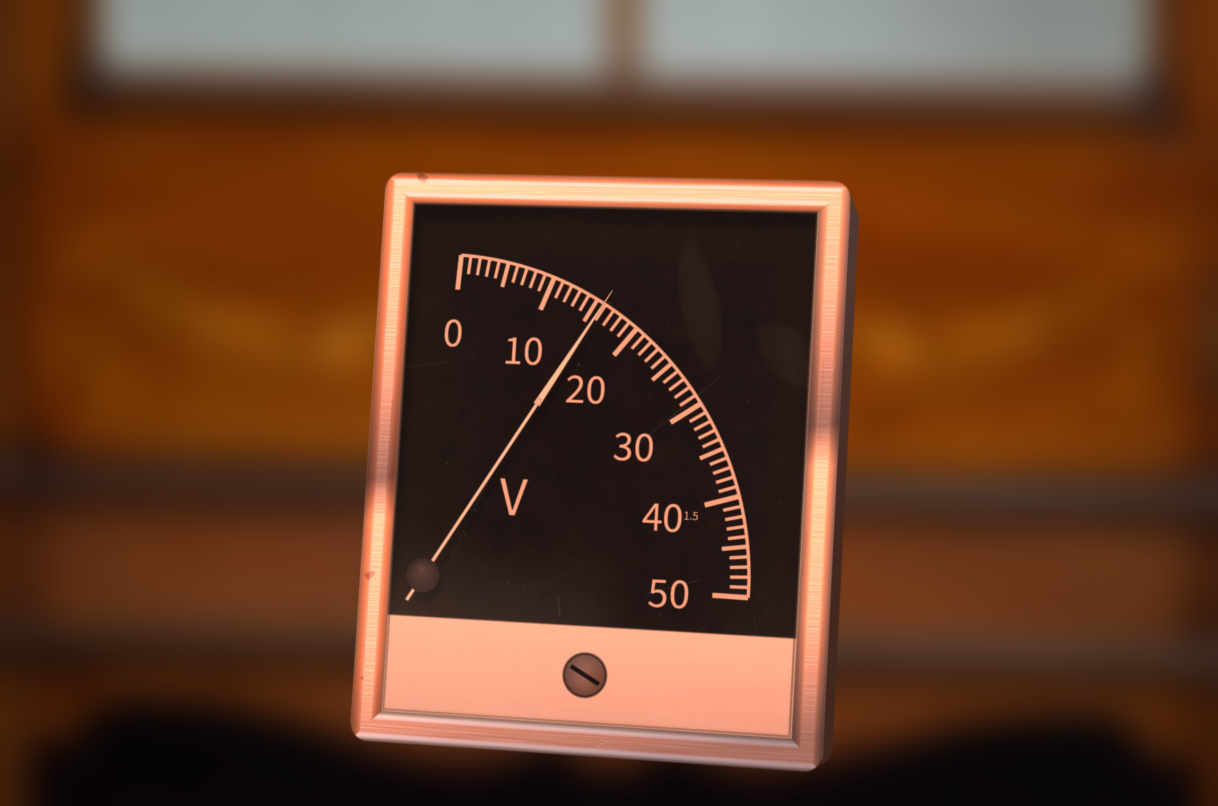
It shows 16 V
